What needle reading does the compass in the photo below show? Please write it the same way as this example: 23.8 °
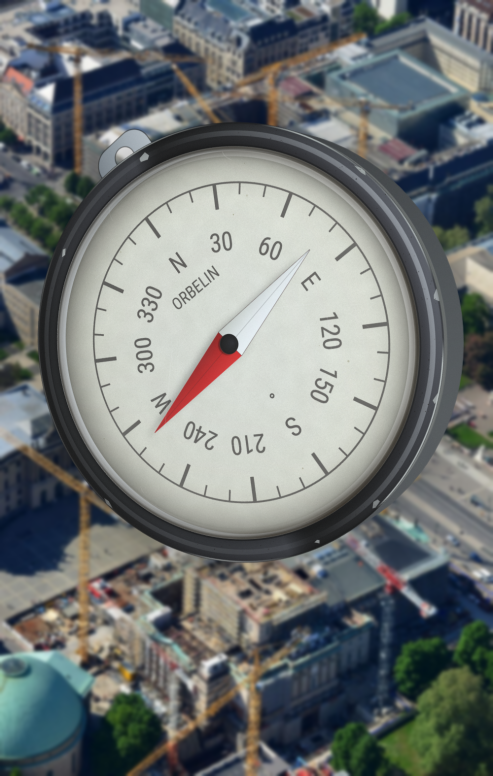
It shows 260 °
